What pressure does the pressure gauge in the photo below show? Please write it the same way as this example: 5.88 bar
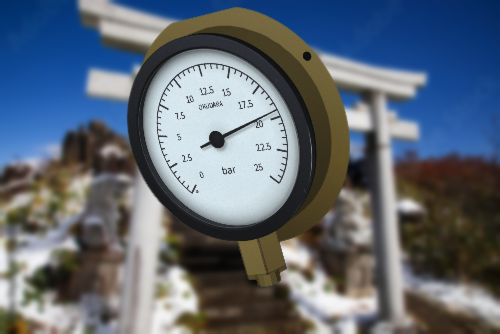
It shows 19.5 bar
